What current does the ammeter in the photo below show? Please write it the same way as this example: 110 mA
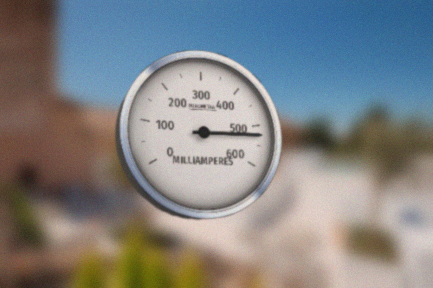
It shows 525 mA
